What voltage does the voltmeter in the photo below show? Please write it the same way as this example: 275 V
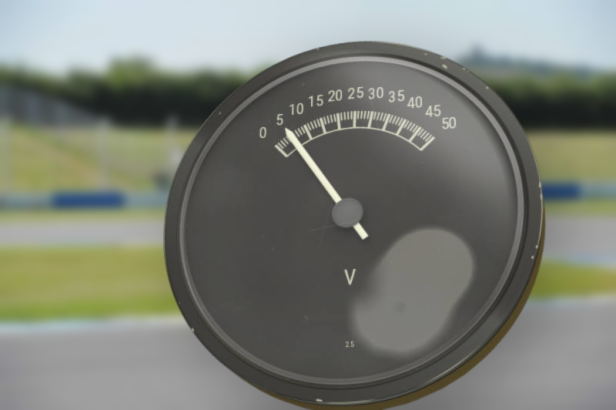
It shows 5 V
